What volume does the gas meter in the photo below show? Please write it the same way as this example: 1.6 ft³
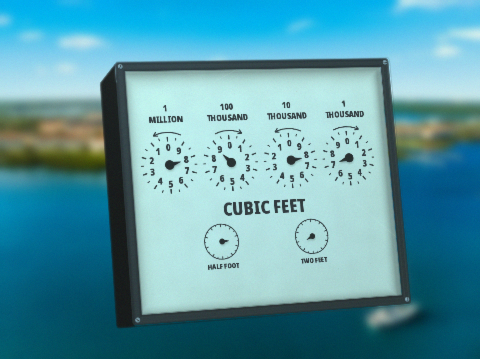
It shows 787700 ft³
